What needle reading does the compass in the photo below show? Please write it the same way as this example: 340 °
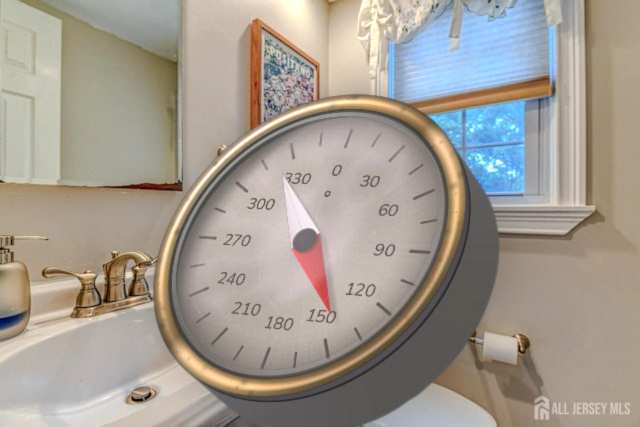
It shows 142.5 °
